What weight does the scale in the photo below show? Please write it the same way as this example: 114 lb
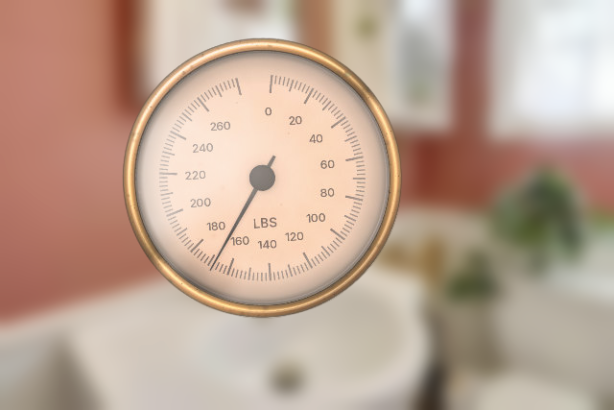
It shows 168 lb
